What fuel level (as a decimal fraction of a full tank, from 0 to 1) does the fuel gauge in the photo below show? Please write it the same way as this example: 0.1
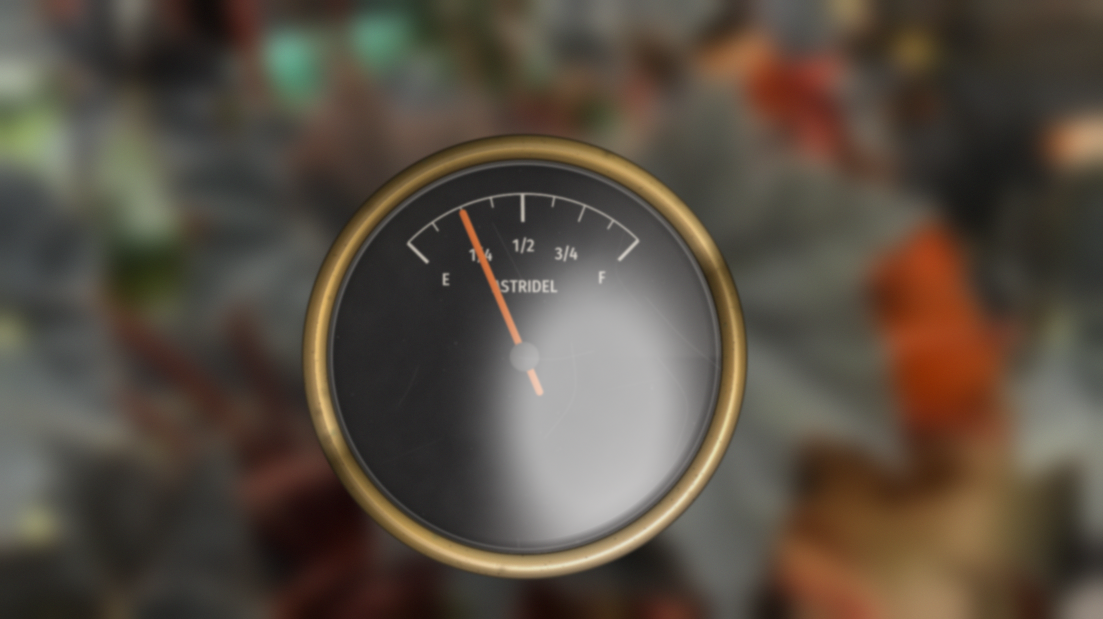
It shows 0.25
